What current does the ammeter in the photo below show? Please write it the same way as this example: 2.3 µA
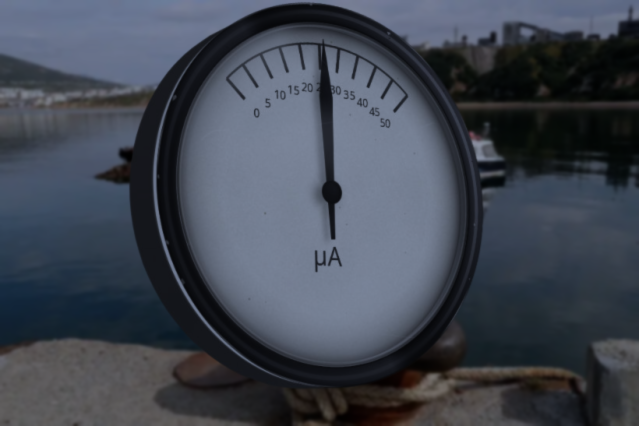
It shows 25 µA
